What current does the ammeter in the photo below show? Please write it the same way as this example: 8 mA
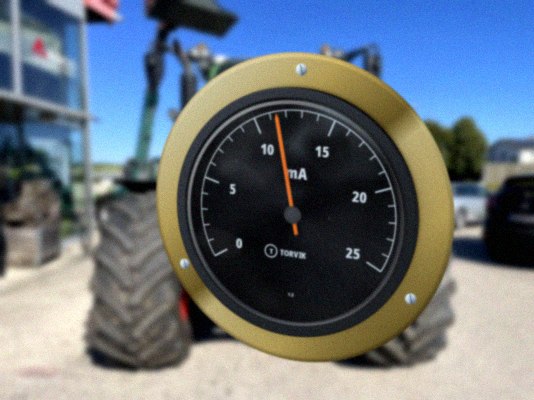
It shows 11.5 mA
